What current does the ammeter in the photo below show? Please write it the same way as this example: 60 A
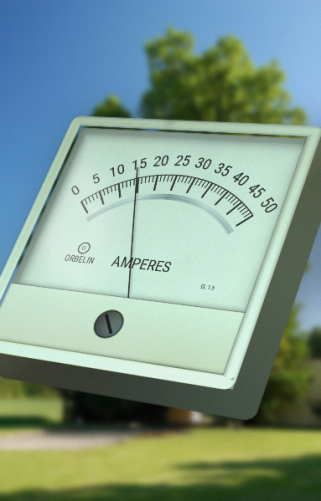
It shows 15 A
